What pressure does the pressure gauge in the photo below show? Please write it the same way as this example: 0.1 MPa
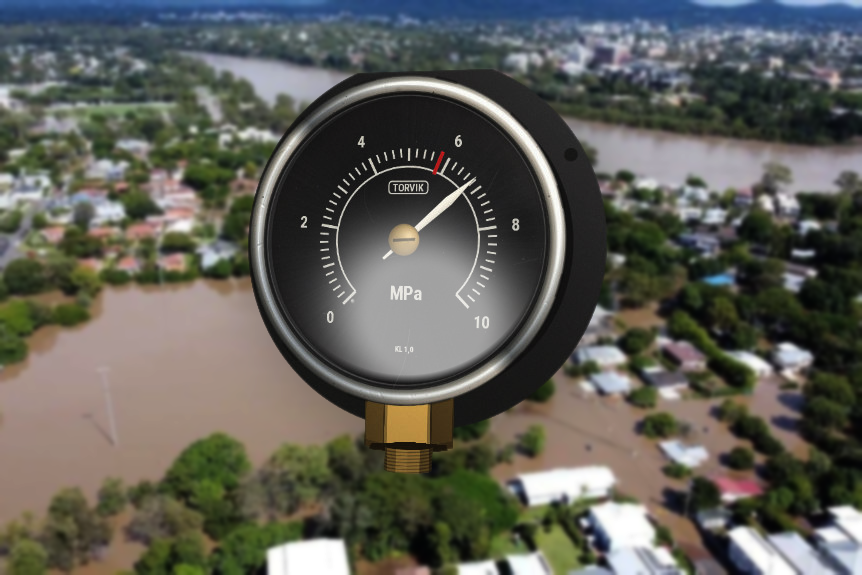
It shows 6.8 MPa
